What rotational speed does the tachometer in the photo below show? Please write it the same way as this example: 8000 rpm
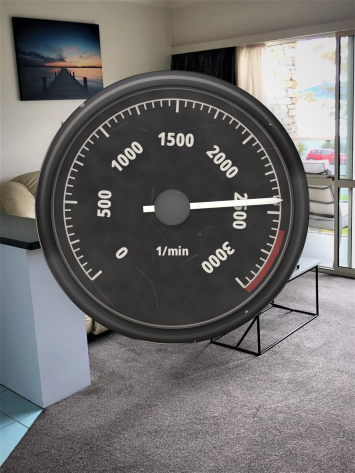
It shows 2425 rpm
